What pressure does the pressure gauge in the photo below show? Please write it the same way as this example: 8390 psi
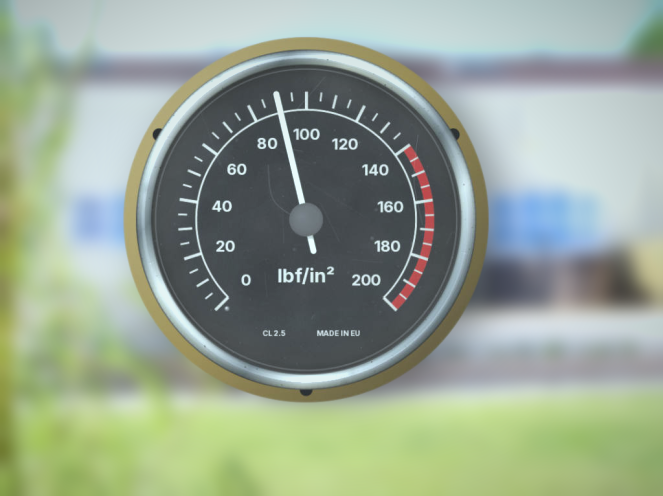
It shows 90 psi
